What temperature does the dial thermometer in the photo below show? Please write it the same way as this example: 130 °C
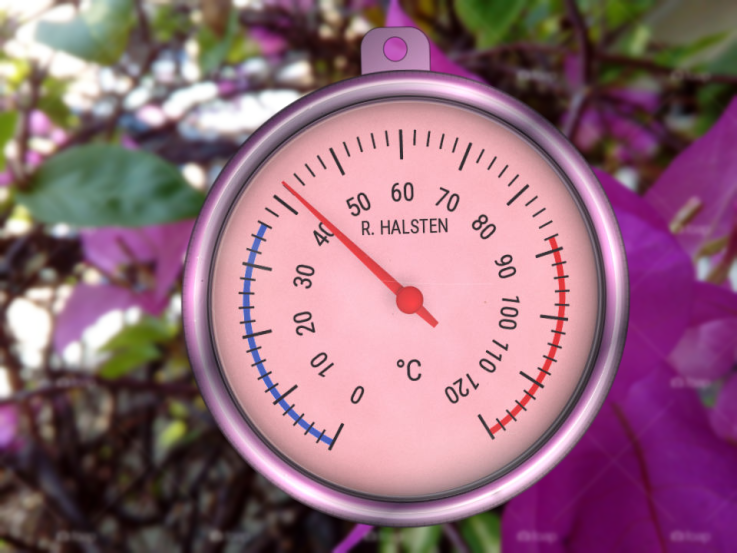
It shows 42 °C
